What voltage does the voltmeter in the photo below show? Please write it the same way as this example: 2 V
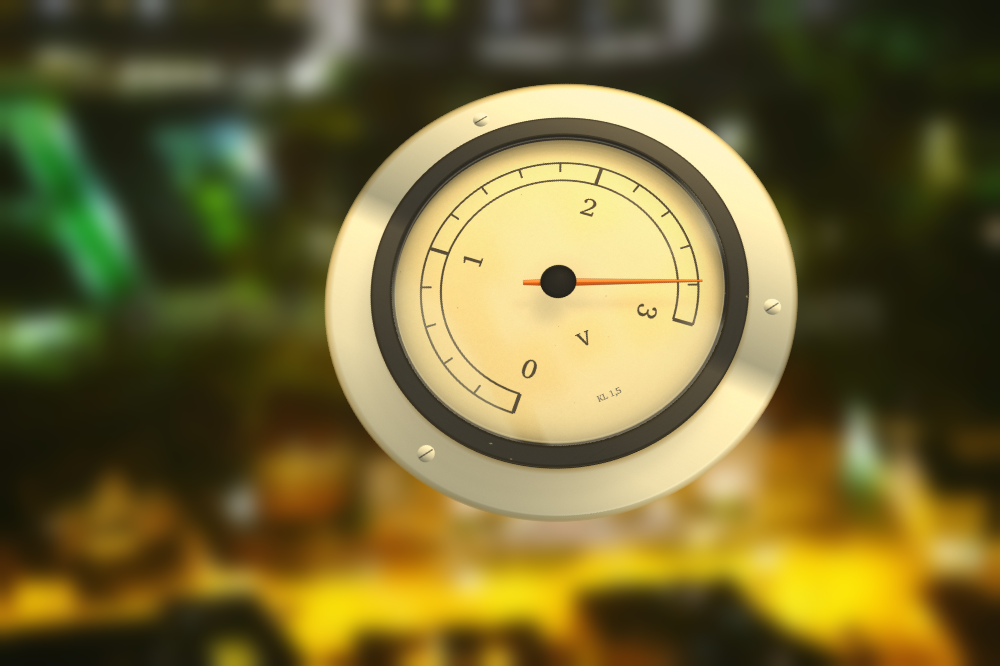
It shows 2.8 V
